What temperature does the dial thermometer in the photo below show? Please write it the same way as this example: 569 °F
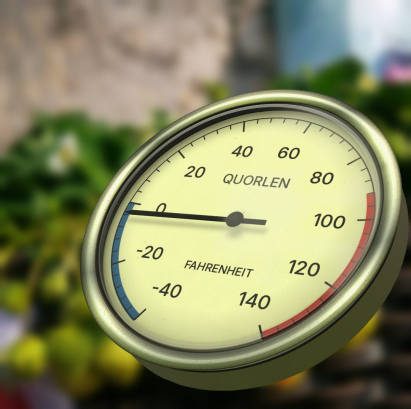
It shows -4 °F
